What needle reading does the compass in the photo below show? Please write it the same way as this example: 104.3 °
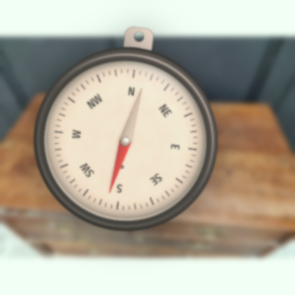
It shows 190 °
